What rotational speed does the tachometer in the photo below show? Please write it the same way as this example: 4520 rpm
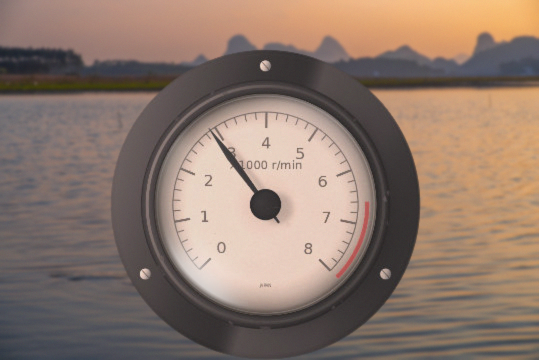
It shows 2900 rpm
